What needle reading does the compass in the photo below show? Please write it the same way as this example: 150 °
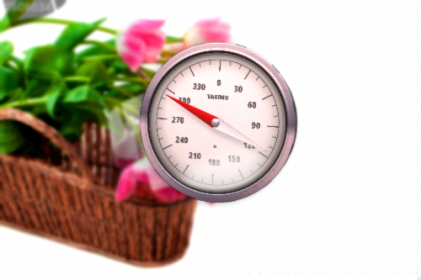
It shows 295 °
